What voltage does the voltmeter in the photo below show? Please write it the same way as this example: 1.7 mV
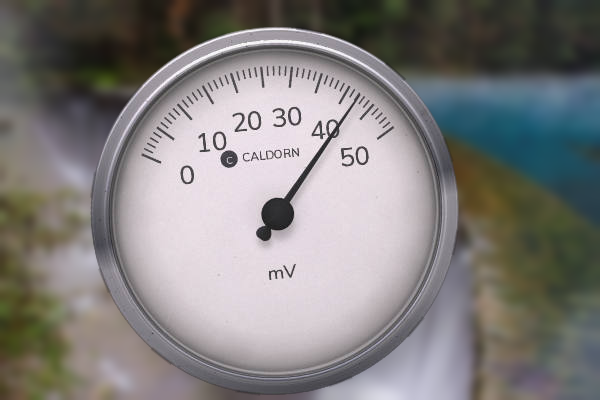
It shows 42 mV
